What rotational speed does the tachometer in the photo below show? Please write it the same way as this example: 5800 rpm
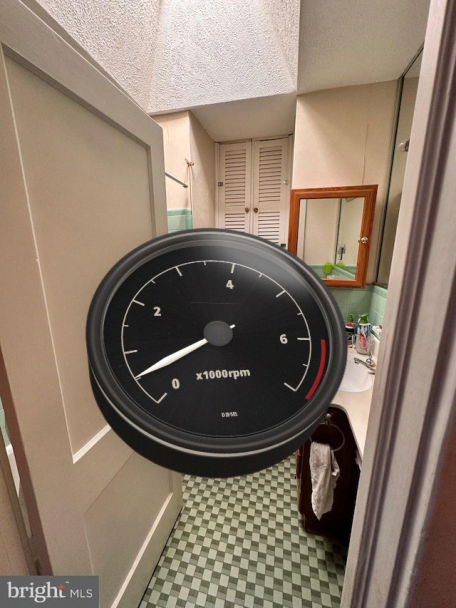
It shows 500 rpm
